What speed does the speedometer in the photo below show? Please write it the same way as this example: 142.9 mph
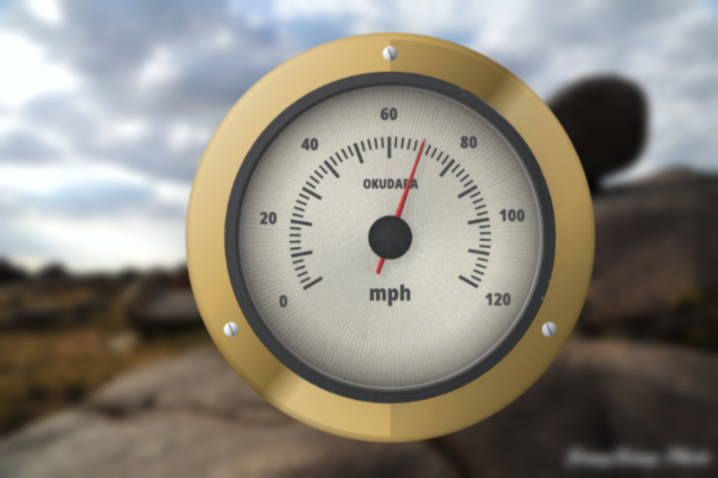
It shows 70 mph
